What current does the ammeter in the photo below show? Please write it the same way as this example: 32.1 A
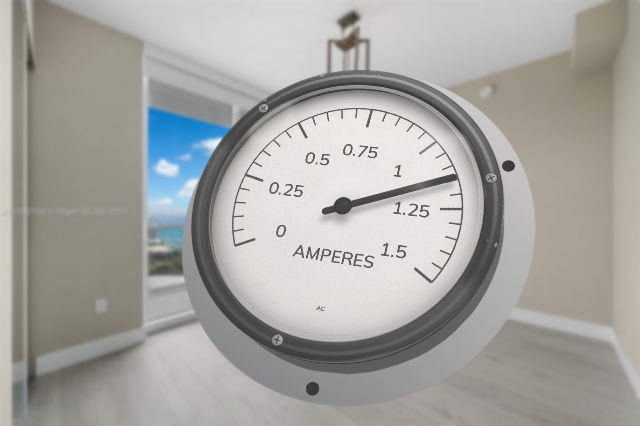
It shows 1.15 A
